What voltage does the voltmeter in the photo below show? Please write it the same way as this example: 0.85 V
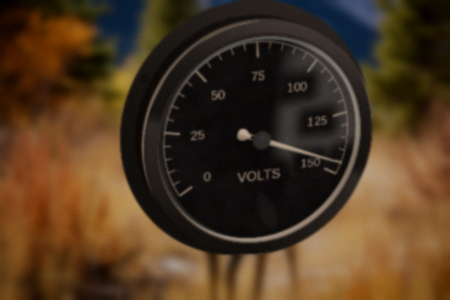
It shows 145 V
